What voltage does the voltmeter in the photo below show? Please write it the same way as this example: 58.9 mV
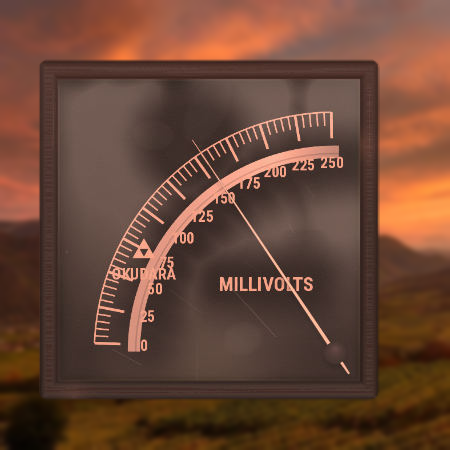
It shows 155 mV
